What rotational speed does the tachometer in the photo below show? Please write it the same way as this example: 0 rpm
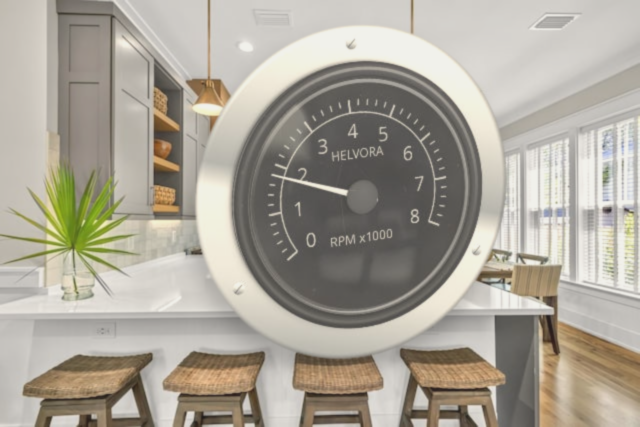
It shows 1800 rpm
